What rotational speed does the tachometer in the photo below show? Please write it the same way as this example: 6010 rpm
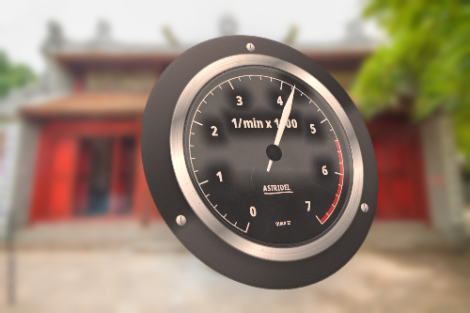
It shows 4200 rpm
